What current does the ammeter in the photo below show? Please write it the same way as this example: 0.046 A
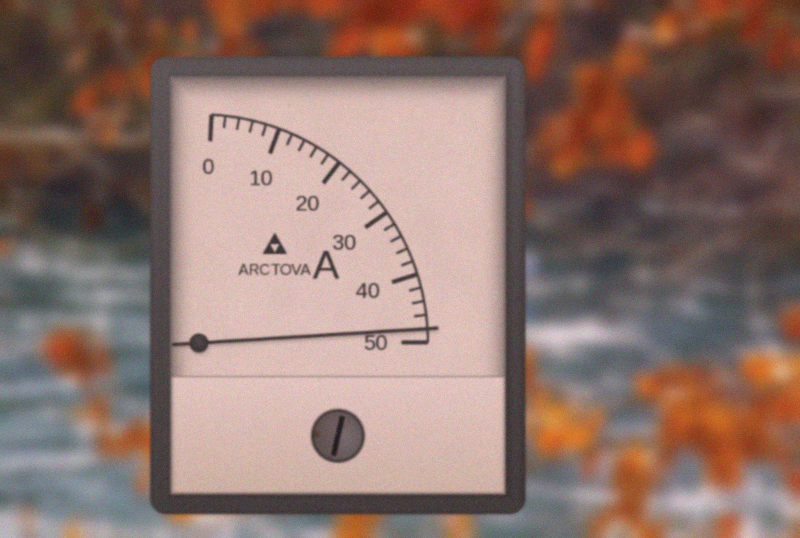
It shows 48 A
